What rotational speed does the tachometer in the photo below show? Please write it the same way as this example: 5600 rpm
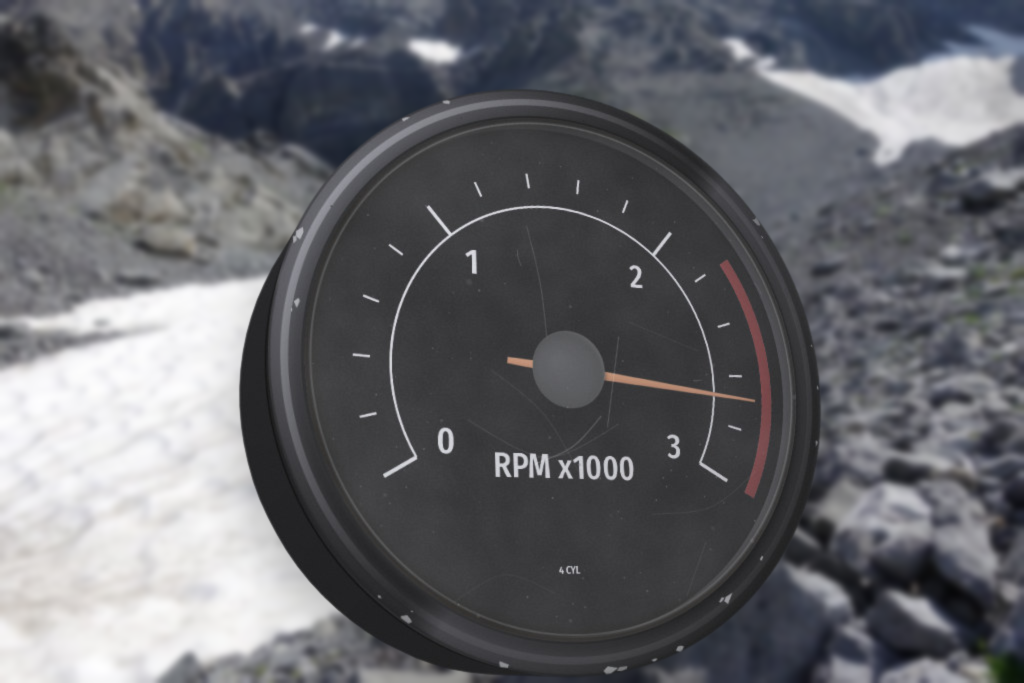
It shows 2700 rpm
